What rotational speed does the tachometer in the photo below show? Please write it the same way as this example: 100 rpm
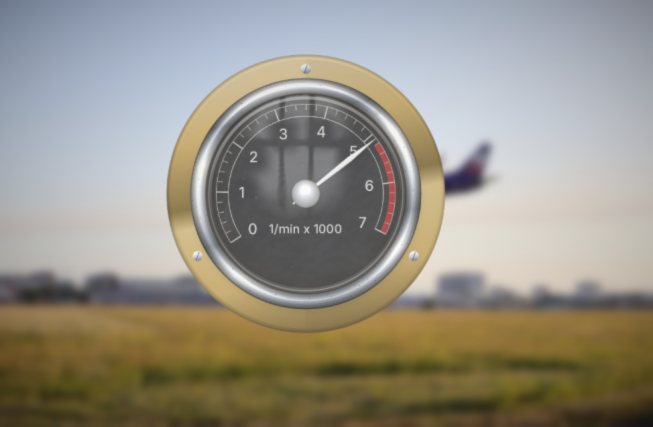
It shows 5100 rpm
